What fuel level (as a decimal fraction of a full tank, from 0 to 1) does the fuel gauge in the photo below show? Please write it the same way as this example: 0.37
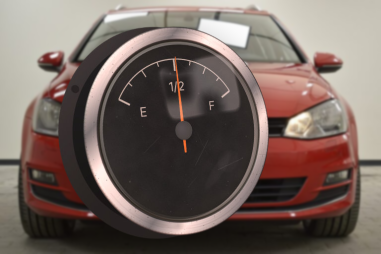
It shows 0.5
